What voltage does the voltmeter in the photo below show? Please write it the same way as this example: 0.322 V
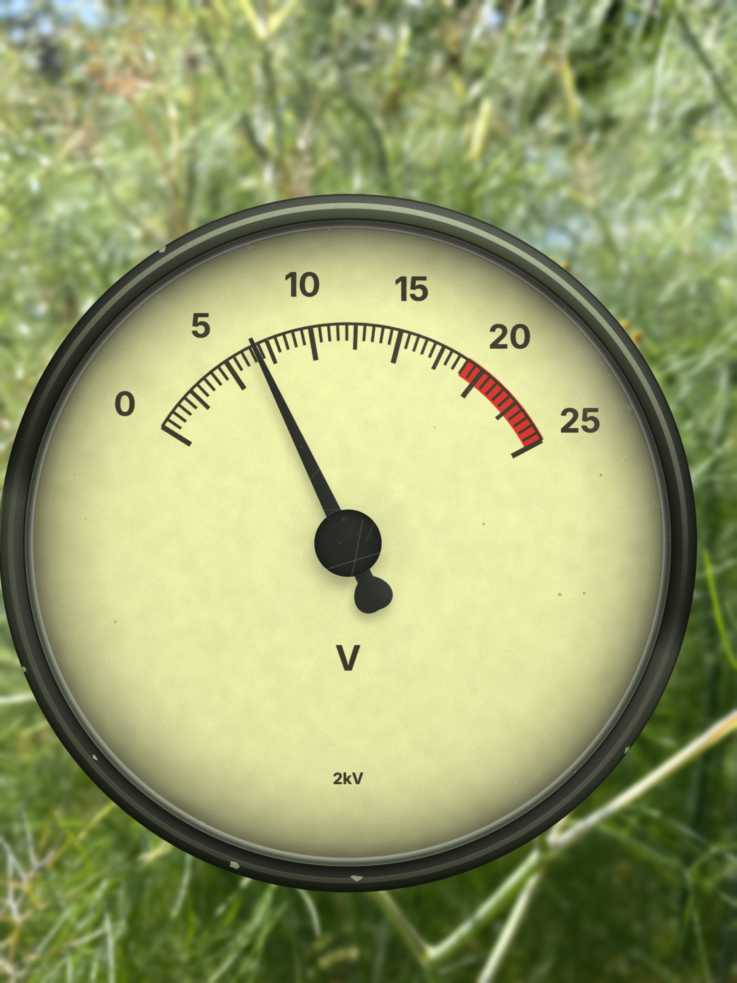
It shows 6.75 V
